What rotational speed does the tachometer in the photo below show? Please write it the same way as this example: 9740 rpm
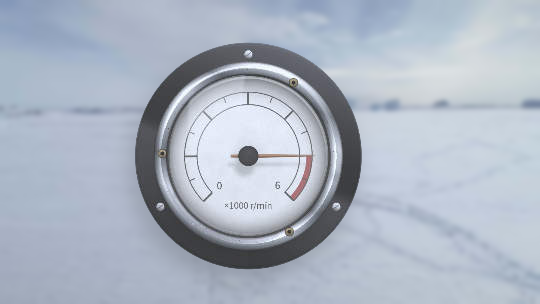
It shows 5000 rpm
